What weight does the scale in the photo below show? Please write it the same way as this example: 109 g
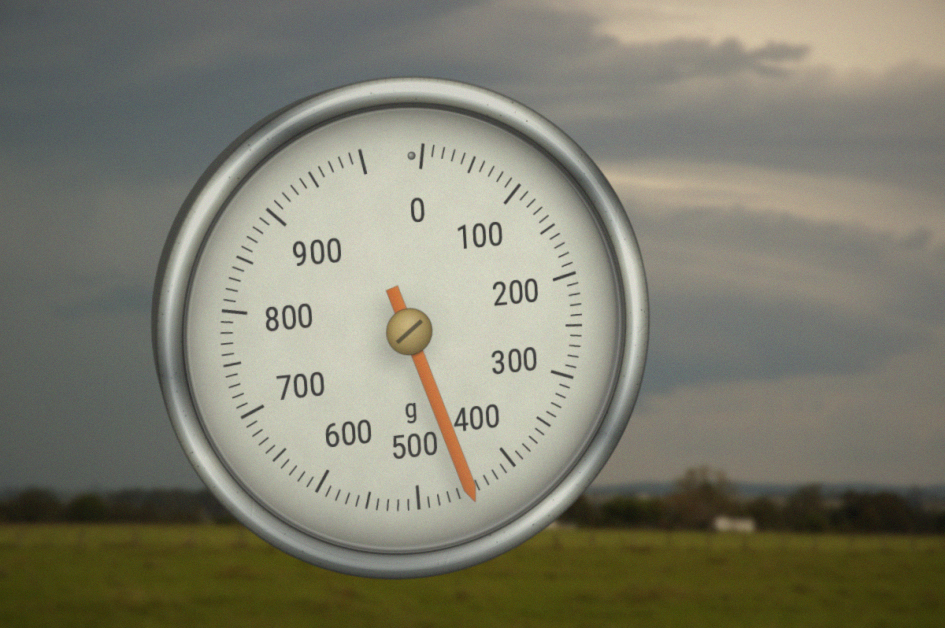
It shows 450 g
